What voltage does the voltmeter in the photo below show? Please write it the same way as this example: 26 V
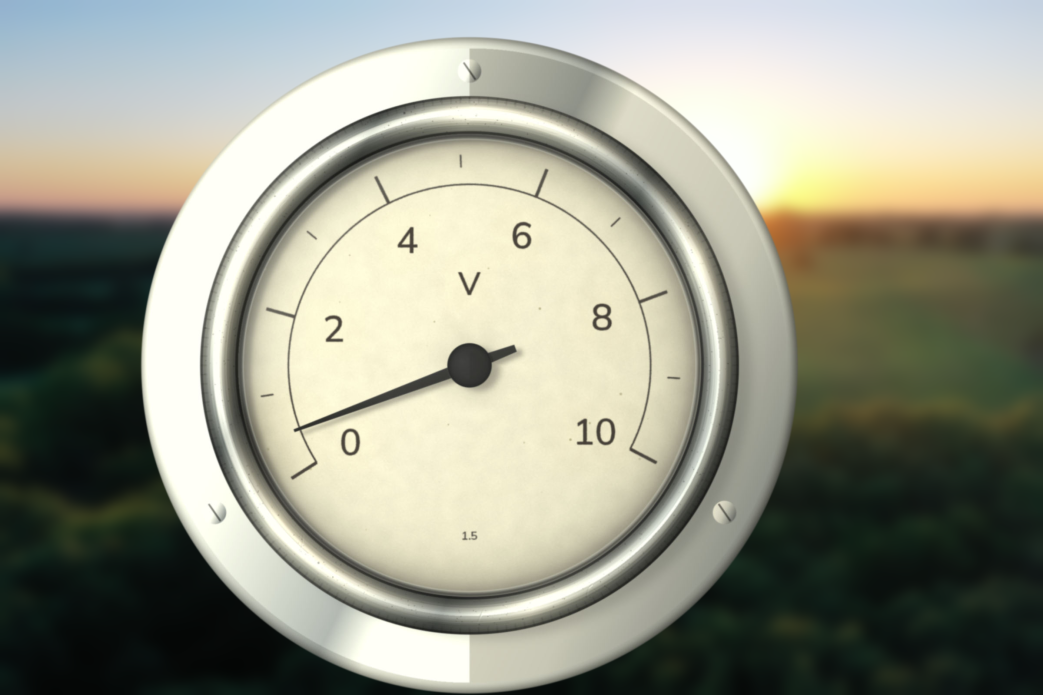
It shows 0.5 V
